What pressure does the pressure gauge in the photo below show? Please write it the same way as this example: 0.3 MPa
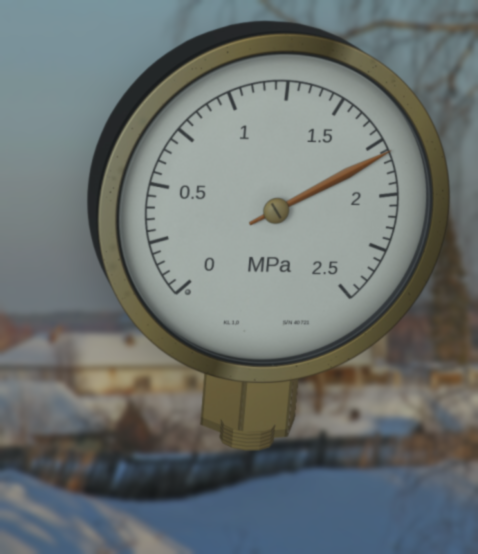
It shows 1.8 MPa
